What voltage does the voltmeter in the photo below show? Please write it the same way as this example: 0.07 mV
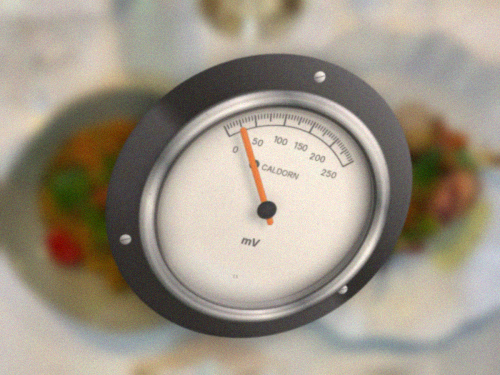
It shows 25 mV
